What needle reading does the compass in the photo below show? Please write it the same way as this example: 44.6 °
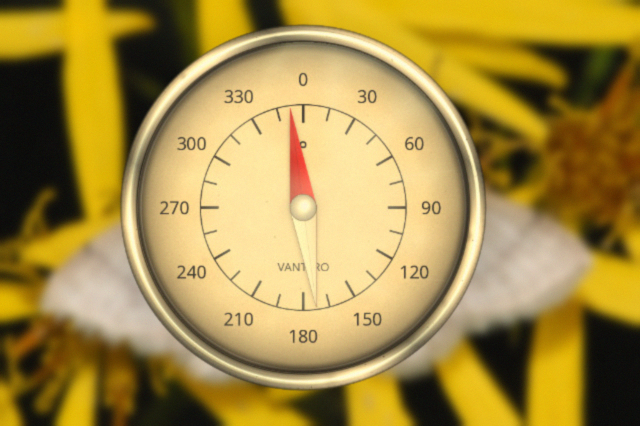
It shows 352.5 °
